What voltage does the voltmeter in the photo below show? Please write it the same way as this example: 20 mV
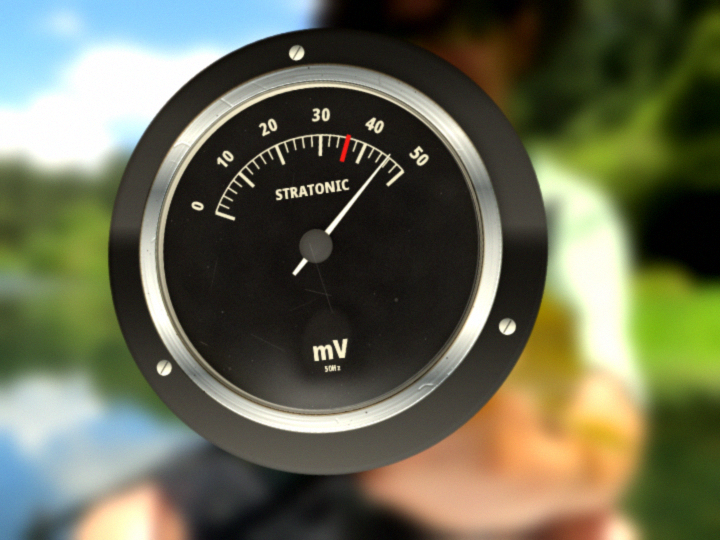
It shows 46 mV
